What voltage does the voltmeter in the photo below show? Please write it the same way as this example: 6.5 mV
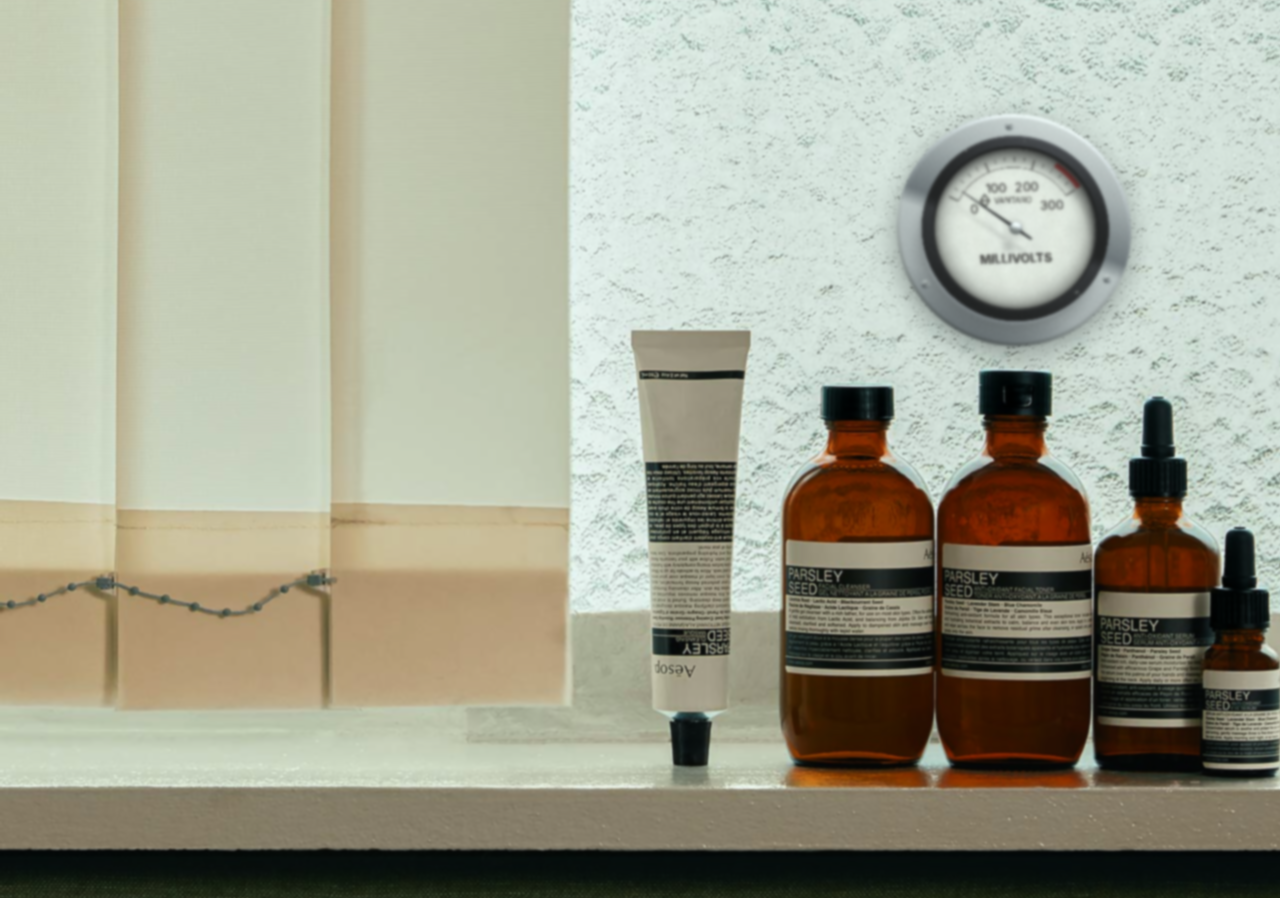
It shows 20 mV
